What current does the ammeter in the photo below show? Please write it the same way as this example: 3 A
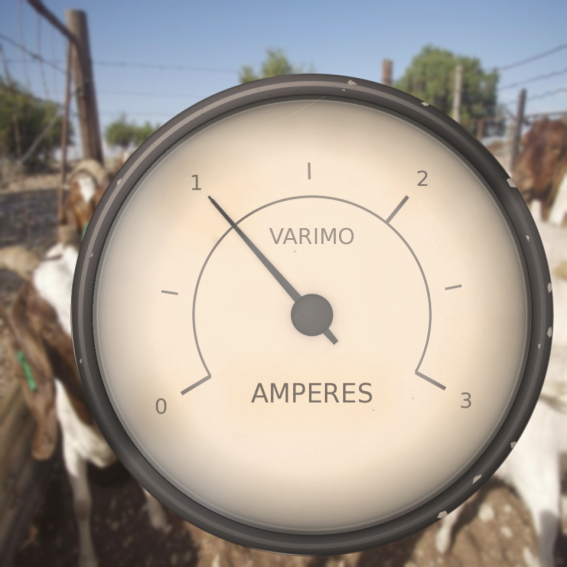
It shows 1 A
